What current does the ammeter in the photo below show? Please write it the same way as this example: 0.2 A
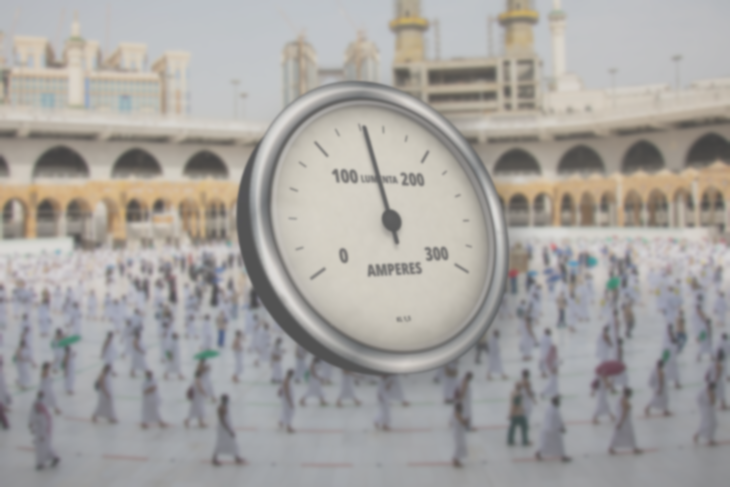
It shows 140 A
